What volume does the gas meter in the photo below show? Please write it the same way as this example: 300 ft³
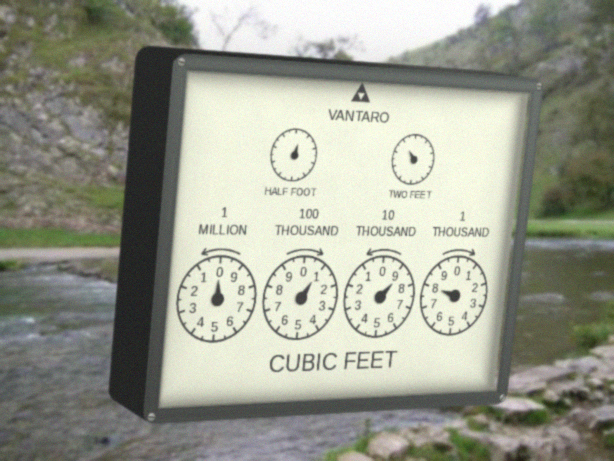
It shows 8800 ft³
